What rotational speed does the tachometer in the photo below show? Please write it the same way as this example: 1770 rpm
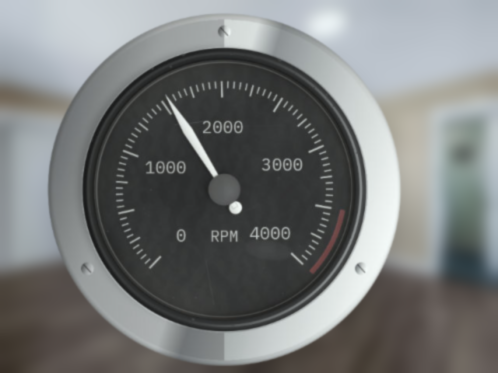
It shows 1550 rpm
